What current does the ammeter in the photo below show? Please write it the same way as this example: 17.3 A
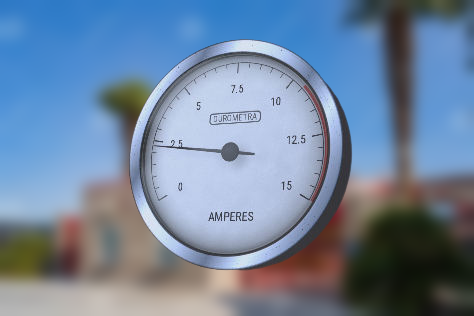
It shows 2.25 A
